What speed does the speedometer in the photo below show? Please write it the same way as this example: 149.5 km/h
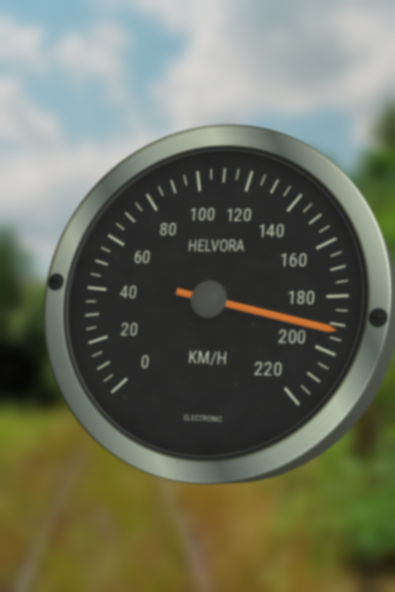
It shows 192.5 km/h
